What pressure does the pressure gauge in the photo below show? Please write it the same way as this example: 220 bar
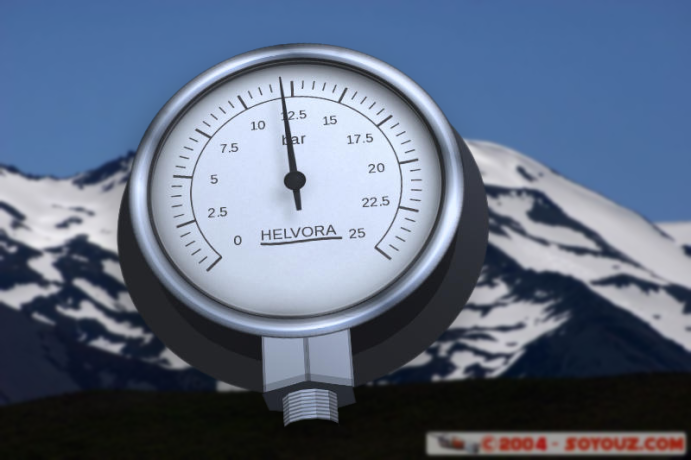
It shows 12 bar
